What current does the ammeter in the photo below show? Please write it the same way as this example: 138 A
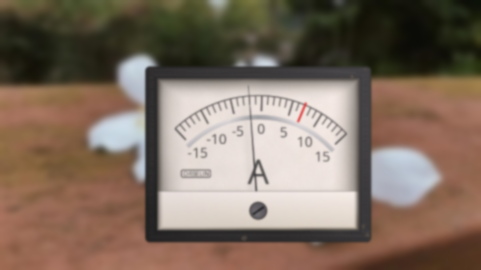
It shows -2 A
